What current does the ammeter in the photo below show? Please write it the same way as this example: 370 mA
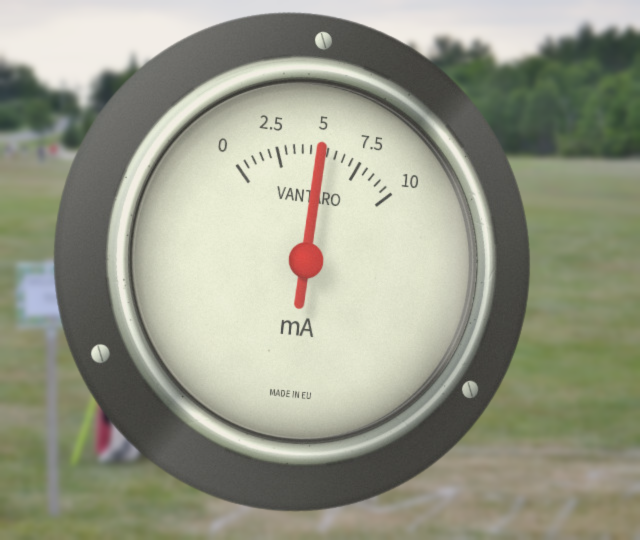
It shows 5 mA
